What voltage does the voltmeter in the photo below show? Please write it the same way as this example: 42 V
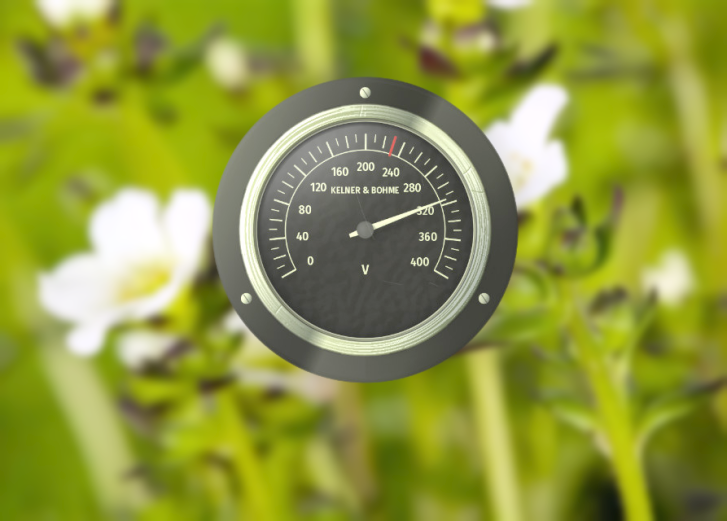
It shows 315 V
